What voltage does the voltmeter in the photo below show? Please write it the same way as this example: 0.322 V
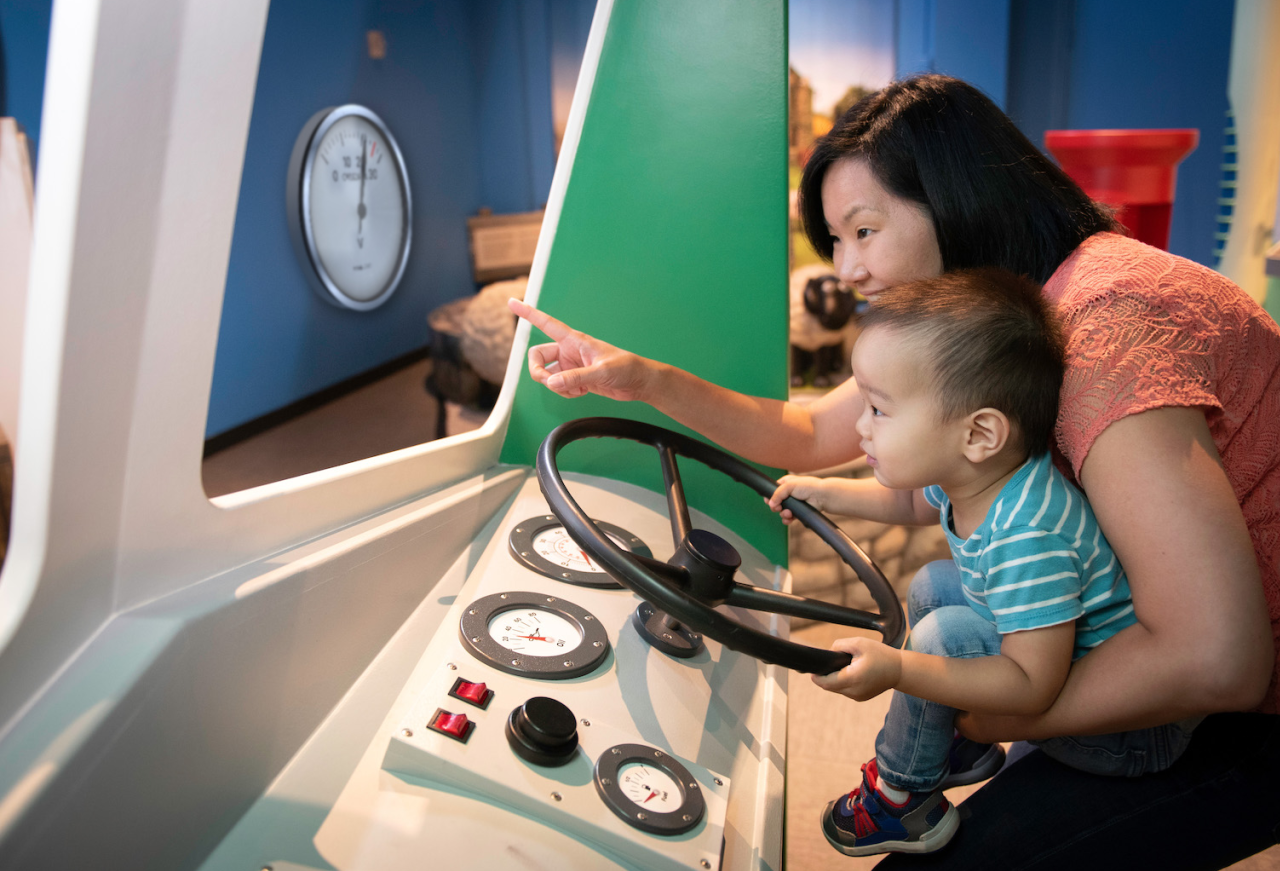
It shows 20 V
